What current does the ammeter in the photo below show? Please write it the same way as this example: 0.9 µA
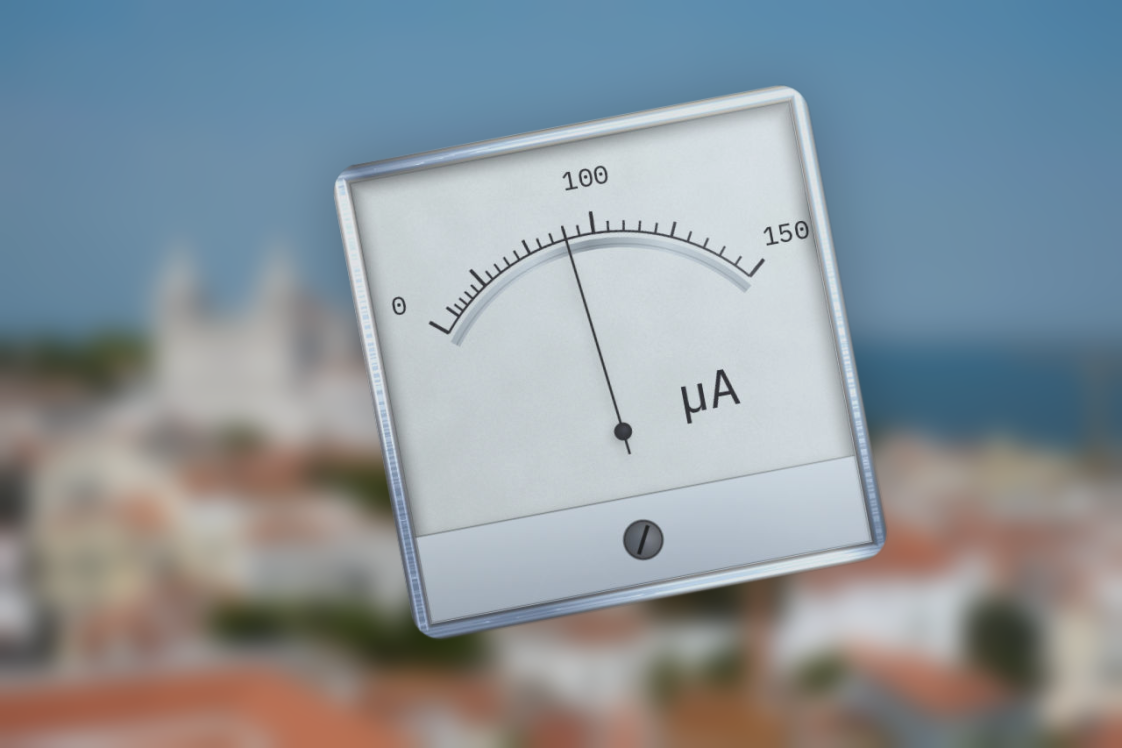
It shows 90 µA
